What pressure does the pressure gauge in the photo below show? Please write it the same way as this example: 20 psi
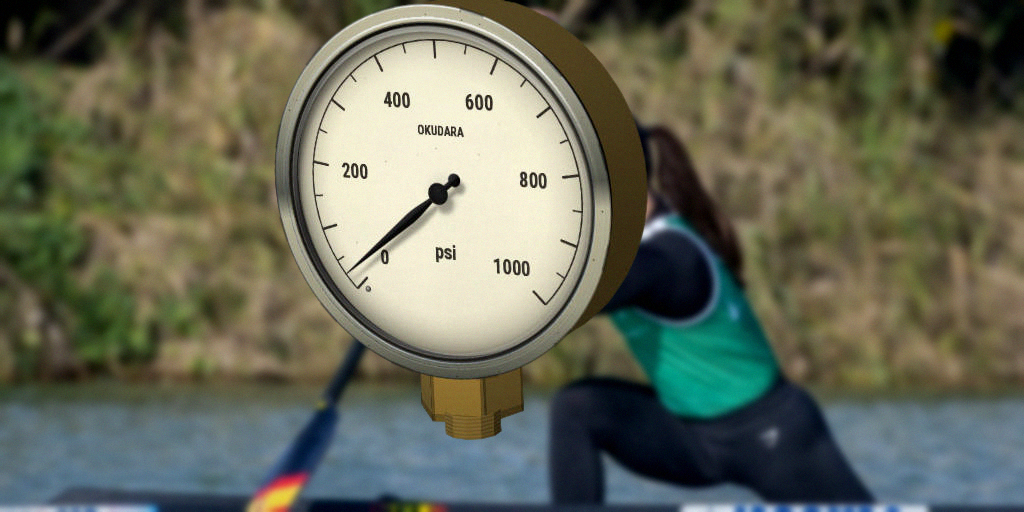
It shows 25 psi
